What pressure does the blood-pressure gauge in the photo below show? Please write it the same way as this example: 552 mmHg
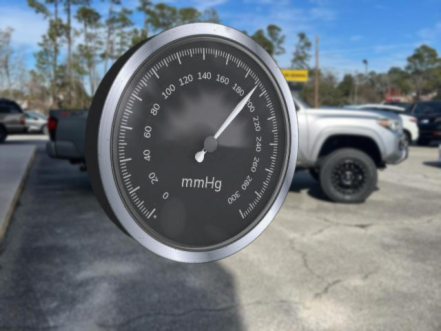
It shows 190 mmHg
